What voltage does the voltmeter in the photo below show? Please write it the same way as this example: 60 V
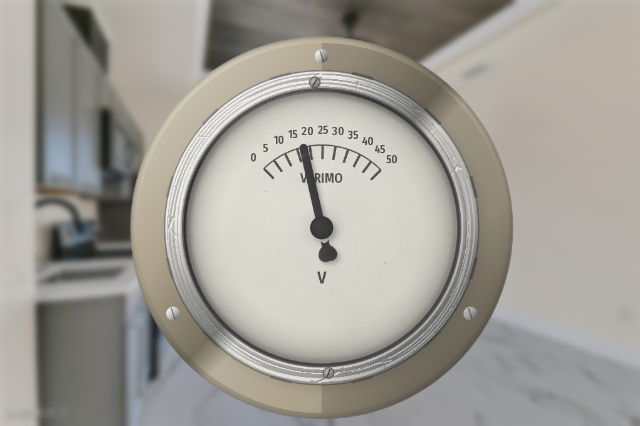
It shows 17.5 V
